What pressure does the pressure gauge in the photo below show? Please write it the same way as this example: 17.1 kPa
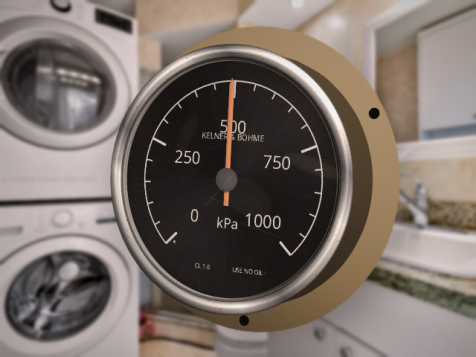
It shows 500 kPa
